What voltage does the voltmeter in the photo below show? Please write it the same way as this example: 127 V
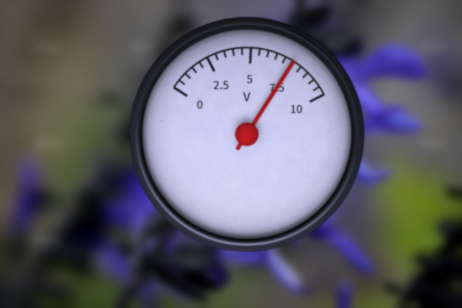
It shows 7.5 V
